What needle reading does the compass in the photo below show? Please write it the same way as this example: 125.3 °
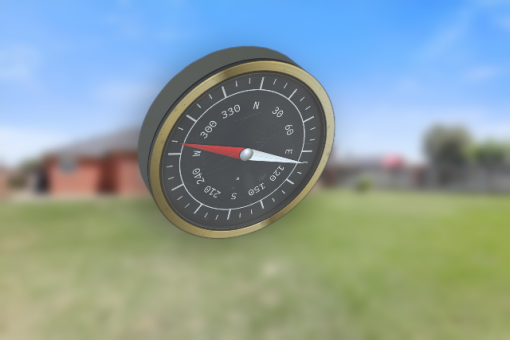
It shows 280 °
